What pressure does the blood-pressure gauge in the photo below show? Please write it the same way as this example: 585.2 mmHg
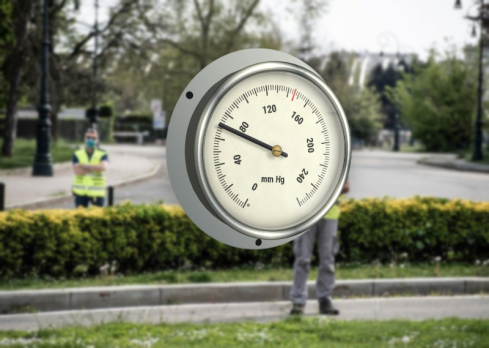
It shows 70 mmHg
